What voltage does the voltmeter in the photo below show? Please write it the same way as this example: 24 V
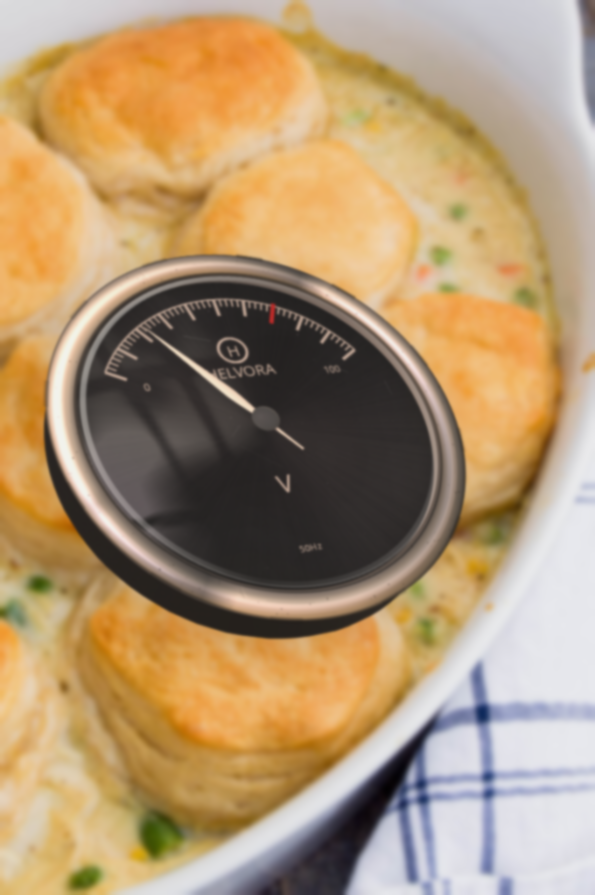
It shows 20 V
